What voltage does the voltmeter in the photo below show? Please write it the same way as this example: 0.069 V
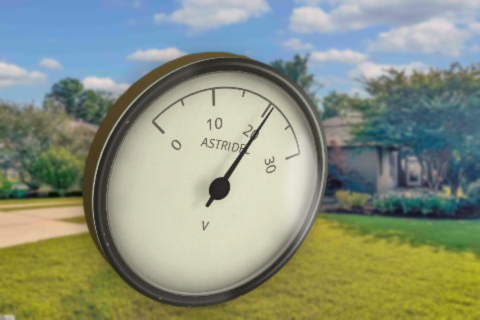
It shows 20 V
